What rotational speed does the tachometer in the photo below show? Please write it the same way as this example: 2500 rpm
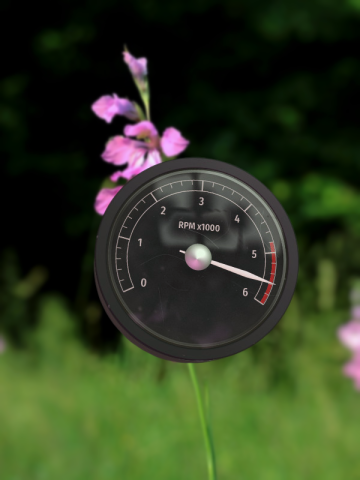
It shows 5600 rpm
